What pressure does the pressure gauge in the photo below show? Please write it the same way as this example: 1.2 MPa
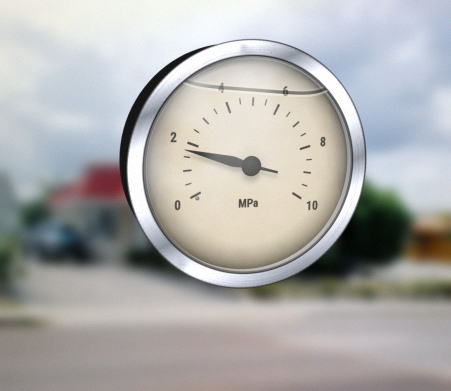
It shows 1.75 MPa
